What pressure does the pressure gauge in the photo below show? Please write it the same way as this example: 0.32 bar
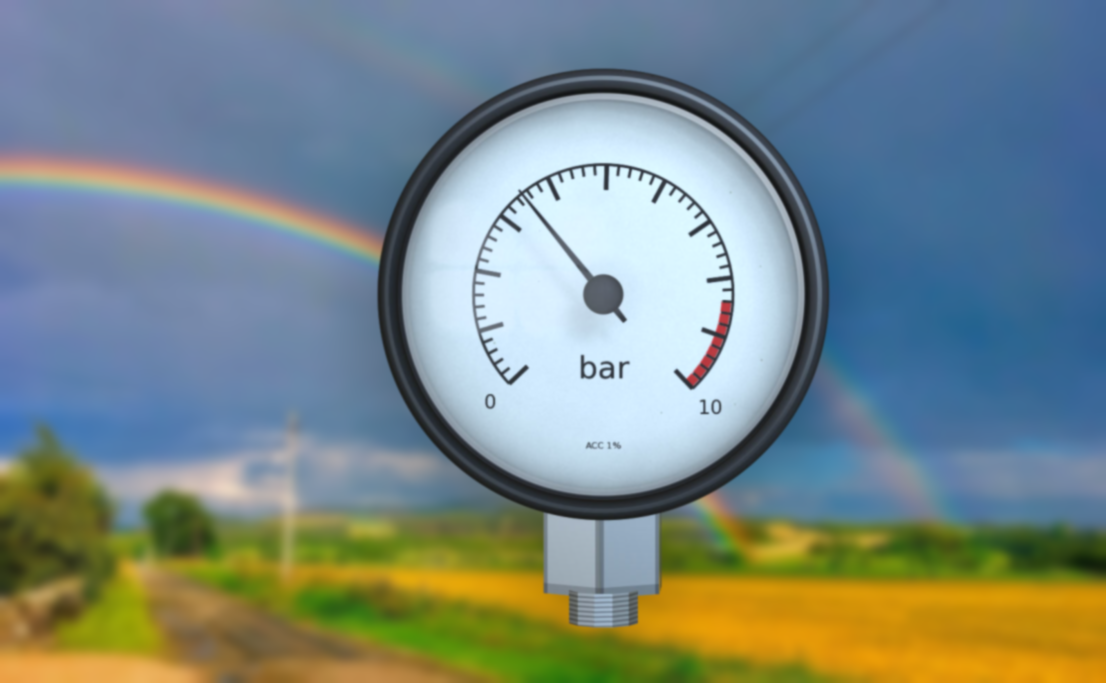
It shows 3.5 bar
